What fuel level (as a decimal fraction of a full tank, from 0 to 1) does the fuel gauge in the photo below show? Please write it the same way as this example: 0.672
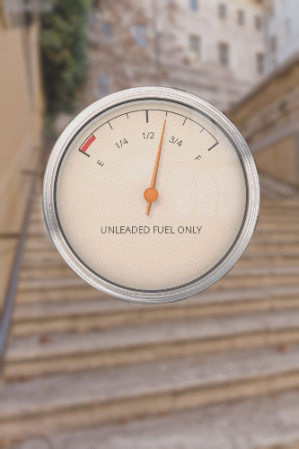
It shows 0.625
